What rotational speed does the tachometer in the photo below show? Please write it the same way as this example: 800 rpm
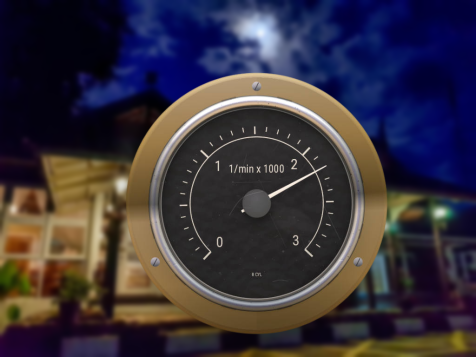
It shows 2200 rpm
